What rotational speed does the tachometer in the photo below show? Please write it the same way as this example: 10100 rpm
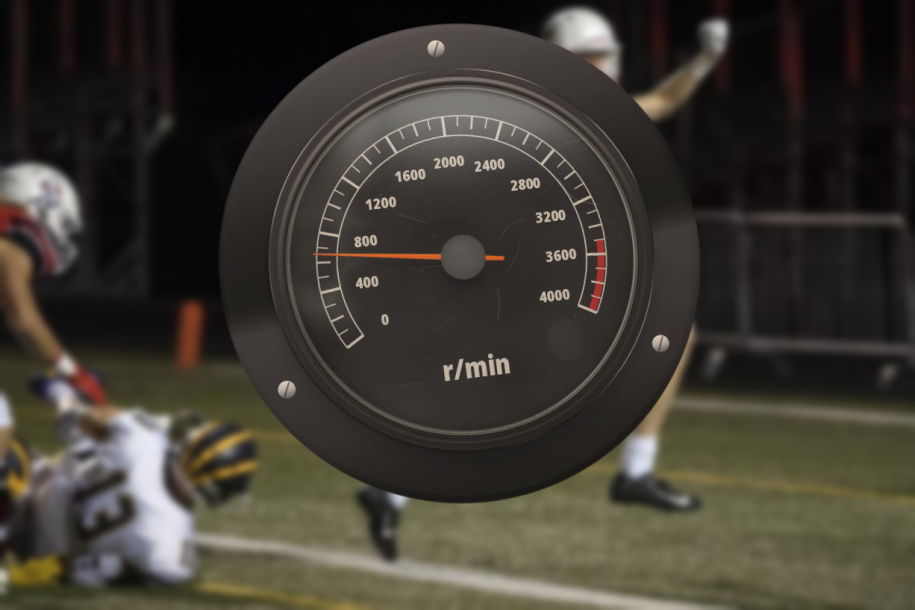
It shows 650 rpm
